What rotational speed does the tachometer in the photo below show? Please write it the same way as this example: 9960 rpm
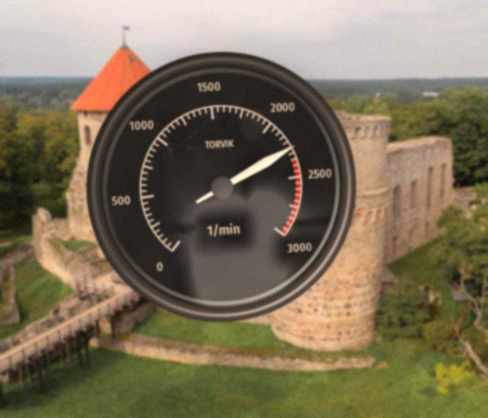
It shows 2250 rpm
